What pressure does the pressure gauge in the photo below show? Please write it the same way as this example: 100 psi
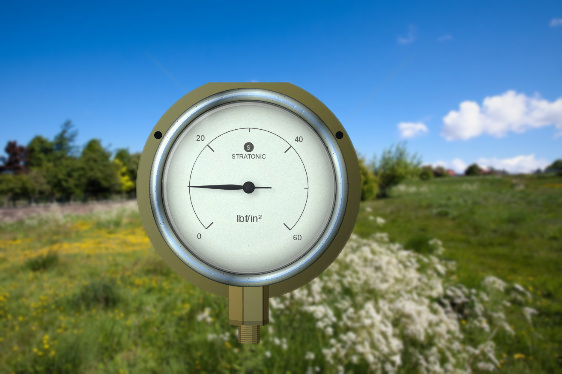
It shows 10 psi
